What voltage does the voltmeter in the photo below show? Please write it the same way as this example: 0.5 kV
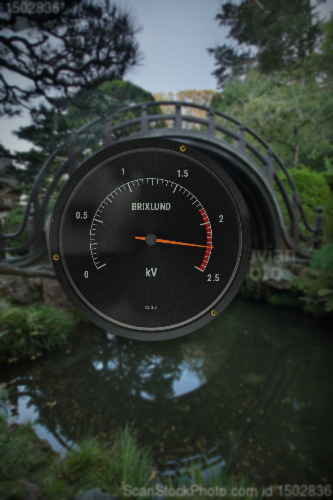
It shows 2.25 kV
